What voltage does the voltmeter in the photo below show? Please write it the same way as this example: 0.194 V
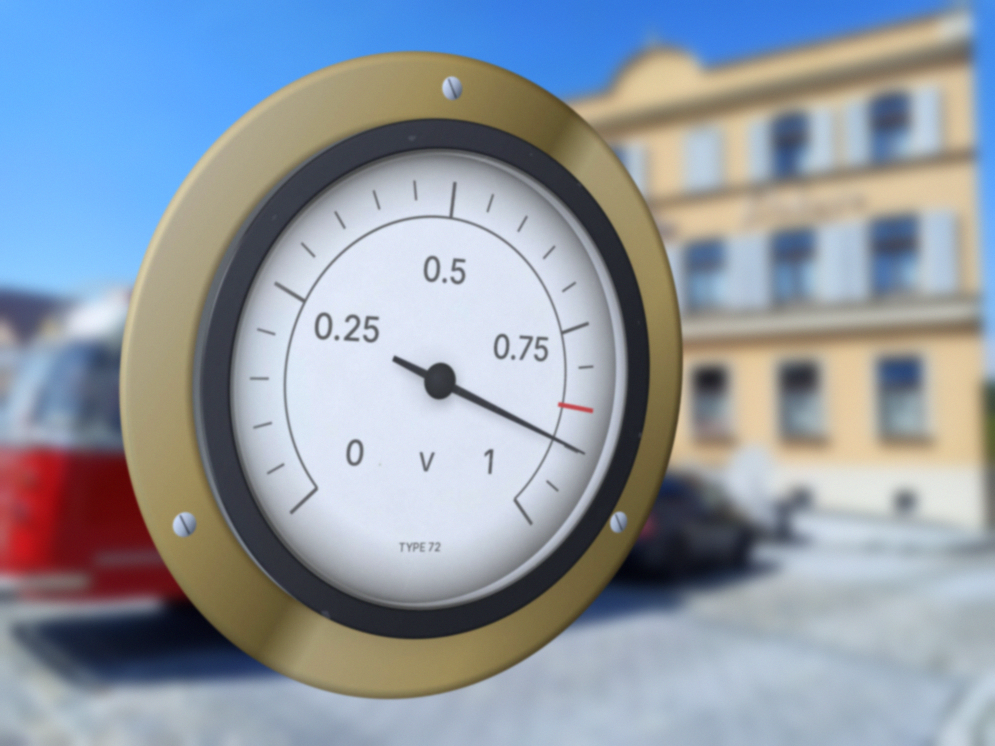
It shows 0.9 V
